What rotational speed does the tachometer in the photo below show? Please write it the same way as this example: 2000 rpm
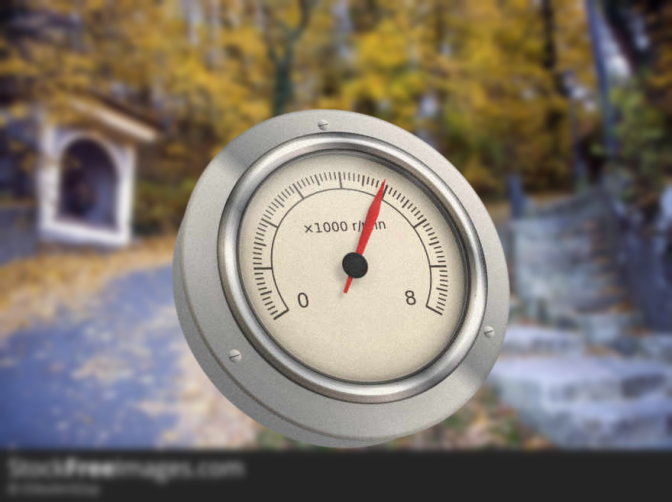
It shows 4900 rpm
